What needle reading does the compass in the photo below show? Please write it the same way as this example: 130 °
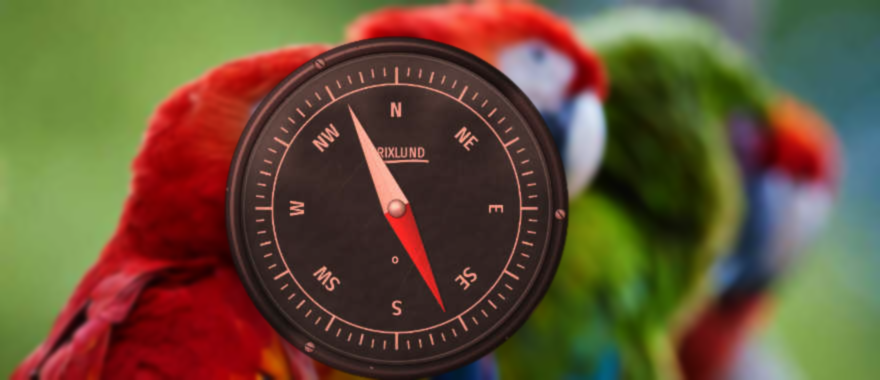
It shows 155 °
